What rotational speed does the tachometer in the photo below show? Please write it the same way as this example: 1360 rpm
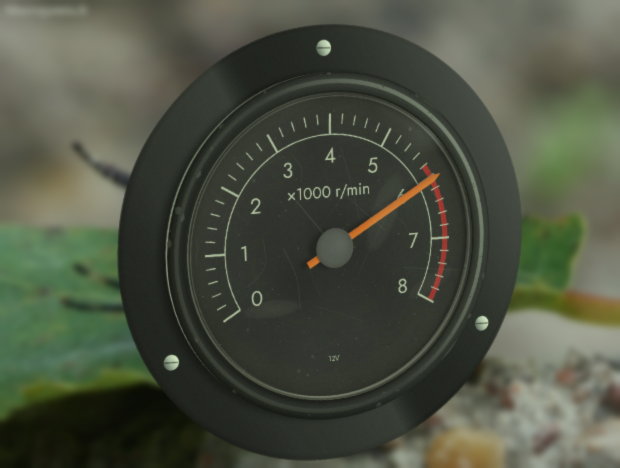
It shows 6000 rpm
